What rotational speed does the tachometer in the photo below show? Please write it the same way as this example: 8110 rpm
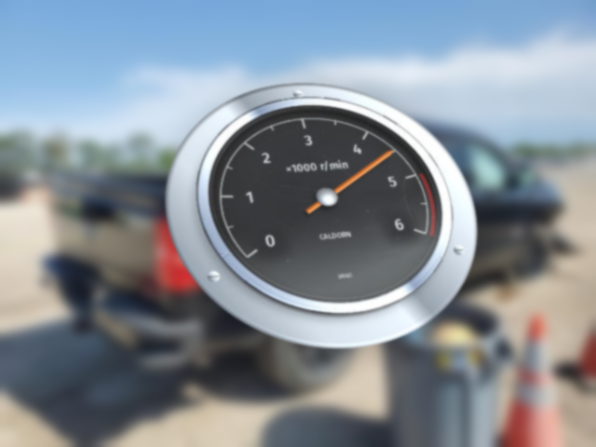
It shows 4500 rpm
